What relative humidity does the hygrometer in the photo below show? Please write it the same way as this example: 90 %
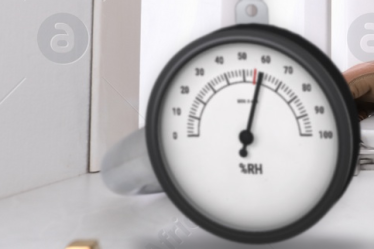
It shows 60 %
